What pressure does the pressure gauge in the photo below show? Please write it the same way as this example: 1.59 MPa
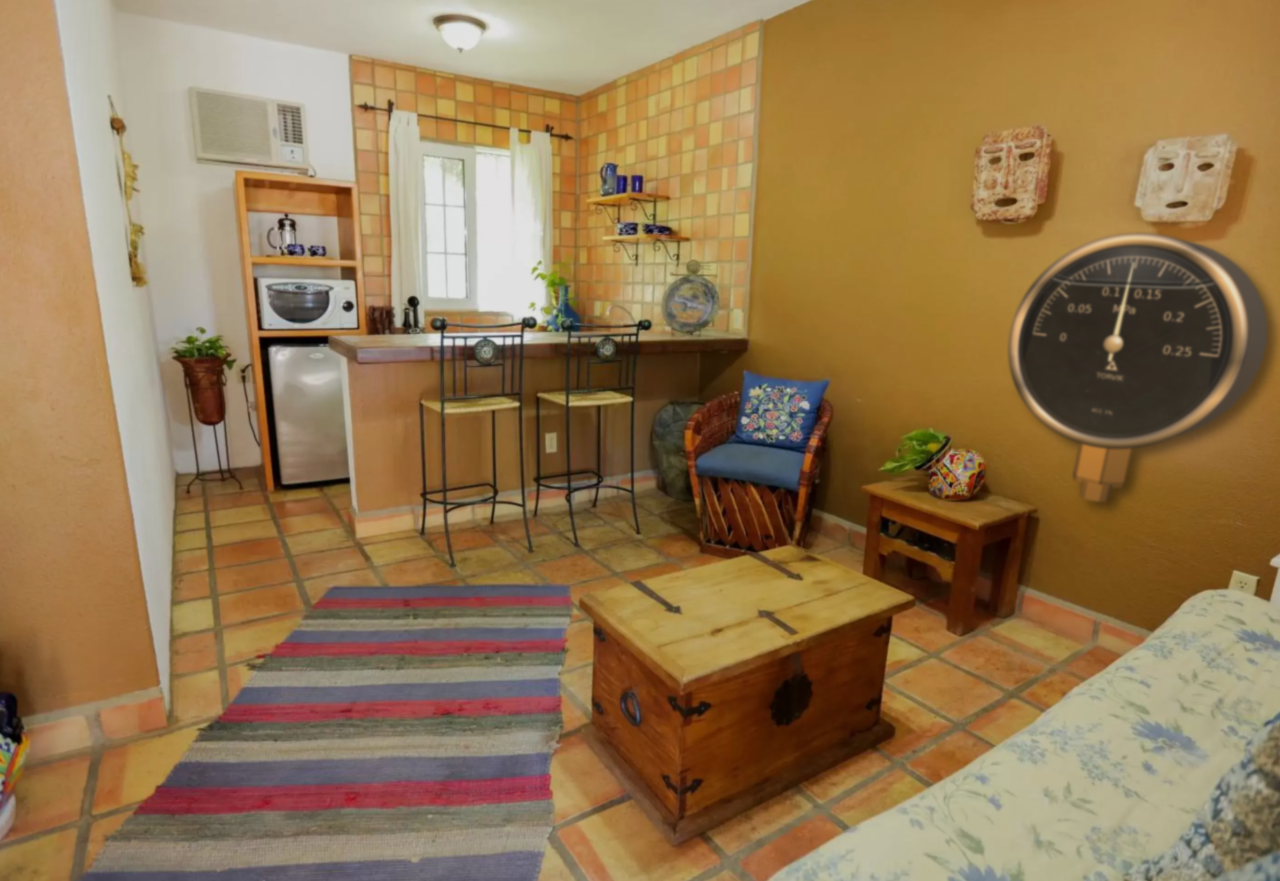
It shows 0.125 MPa
